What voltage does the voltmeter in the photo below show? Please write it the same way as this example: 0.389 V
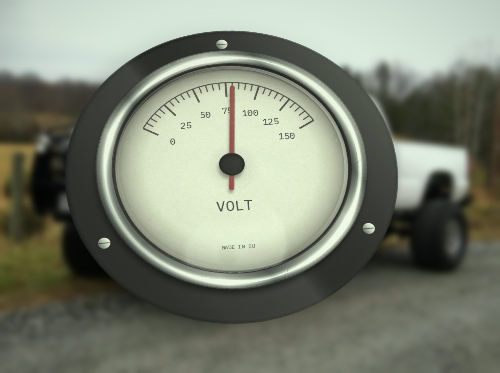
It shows 80 V
